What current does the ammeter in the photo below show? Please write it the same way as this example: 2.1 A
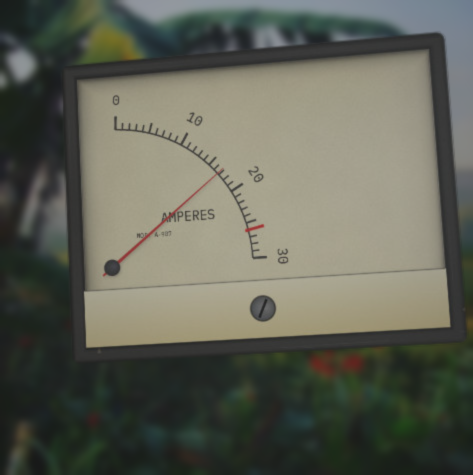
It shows 17 A
